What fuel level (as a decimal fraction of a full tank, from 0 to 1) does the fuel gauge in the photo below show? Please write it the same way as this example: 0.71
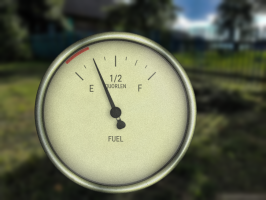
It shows 0.25
